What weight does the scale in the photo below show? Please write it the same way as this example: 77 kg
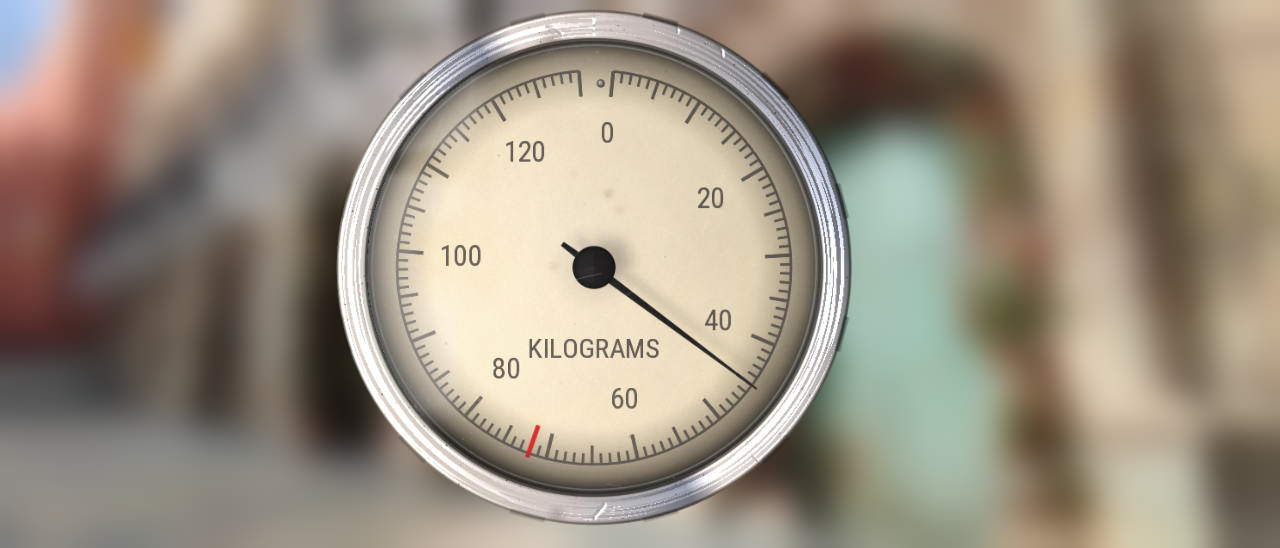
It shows 45 kg
